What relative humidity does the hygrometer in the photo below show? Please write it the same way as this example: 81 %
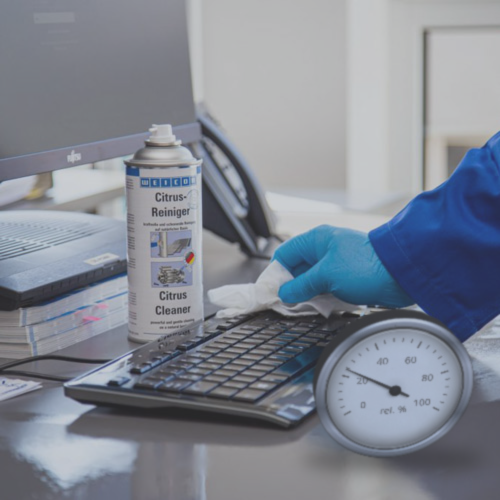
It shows 24 %
